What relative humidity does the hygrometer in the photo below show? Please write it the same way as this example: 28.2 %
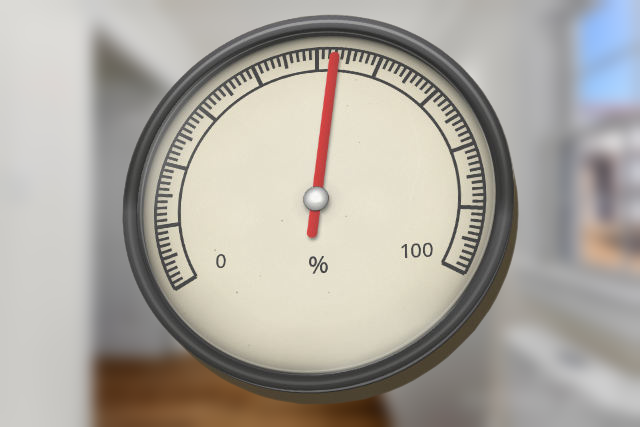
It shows 53 %
